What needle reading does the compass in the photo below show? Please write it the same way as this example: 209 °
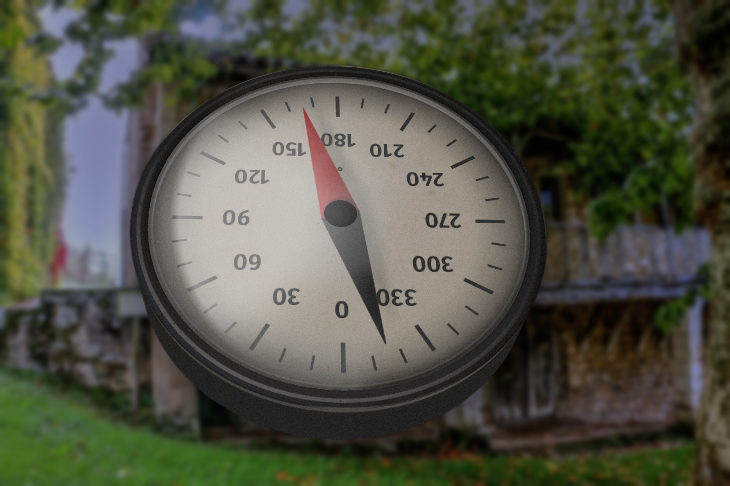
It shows 165 °
